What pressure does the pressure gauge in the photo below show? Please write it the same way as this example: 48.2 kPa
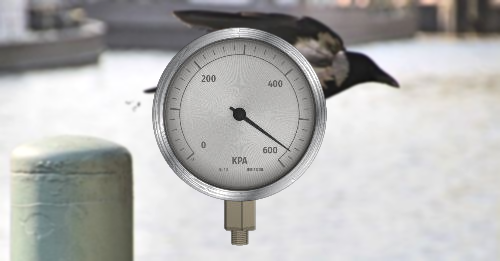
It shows 570 kPa
